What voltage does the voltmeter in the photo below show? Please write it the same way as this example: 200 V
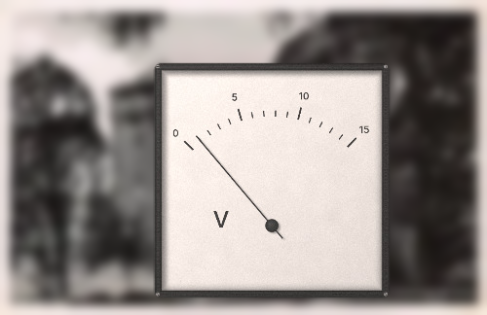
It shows 1 V
